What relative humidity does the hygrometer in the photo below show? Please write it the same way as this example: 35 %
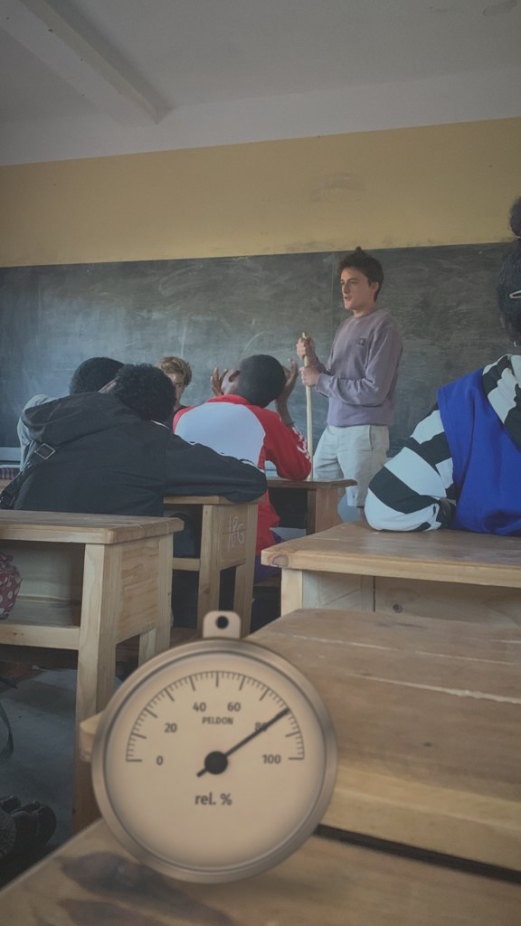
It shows 80 %
